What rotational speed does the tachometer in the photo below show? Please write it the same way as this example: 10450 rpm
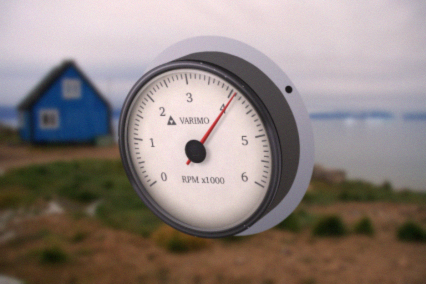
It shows 4100 rpm
